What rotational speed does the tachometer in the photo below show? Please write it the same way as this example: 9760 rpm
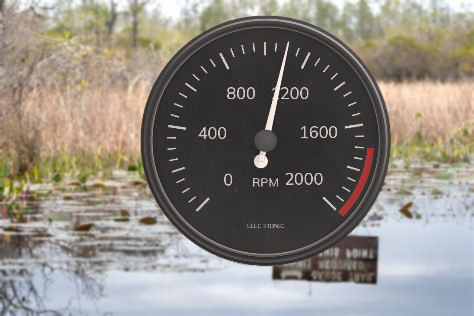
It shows 1100 rpm
